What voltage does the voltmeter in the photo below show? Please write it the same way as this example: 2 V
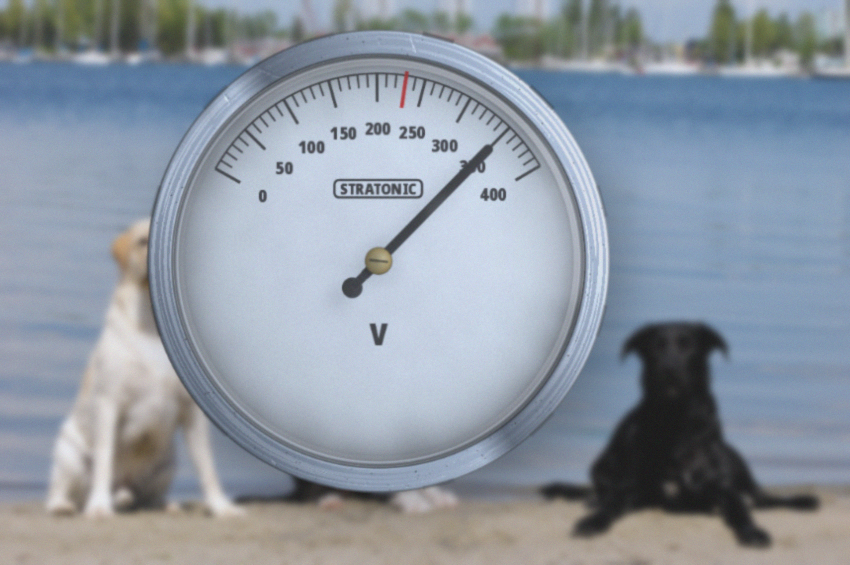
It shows 350 V
